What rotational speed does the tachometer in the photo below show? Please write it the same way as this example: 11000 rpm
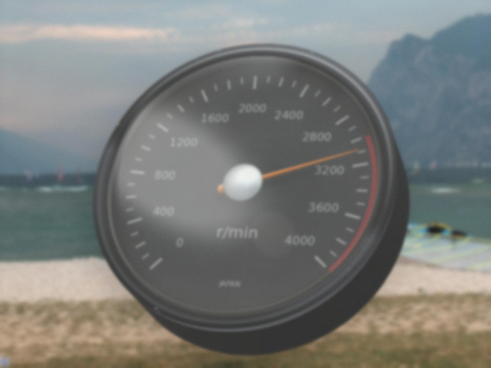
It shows 3100 rpm
